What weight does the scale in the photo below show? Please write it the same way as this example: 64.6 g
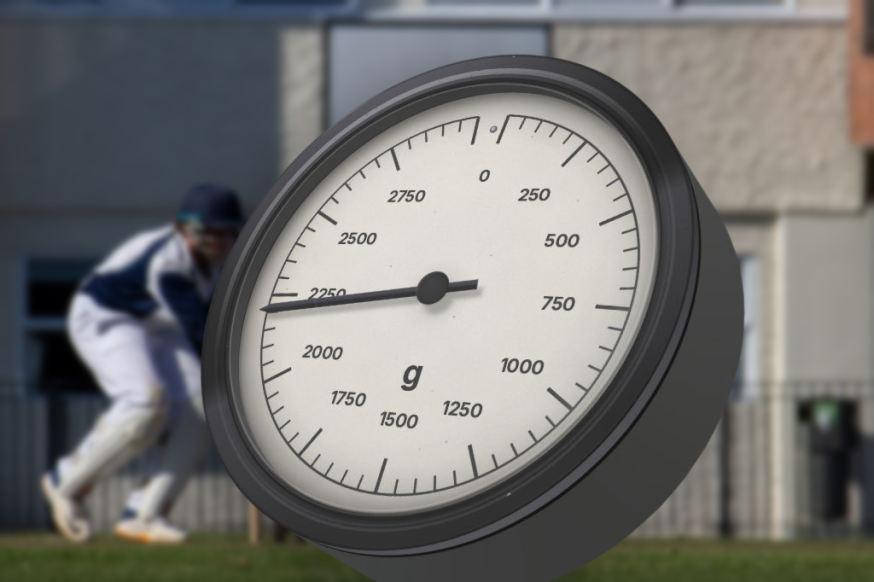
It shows 2200 g
